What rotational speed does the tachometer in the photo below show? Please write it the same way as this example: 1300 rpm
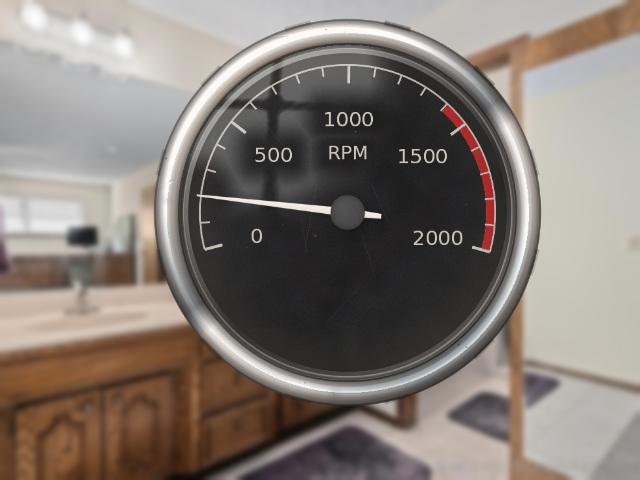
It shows 200 rpm
